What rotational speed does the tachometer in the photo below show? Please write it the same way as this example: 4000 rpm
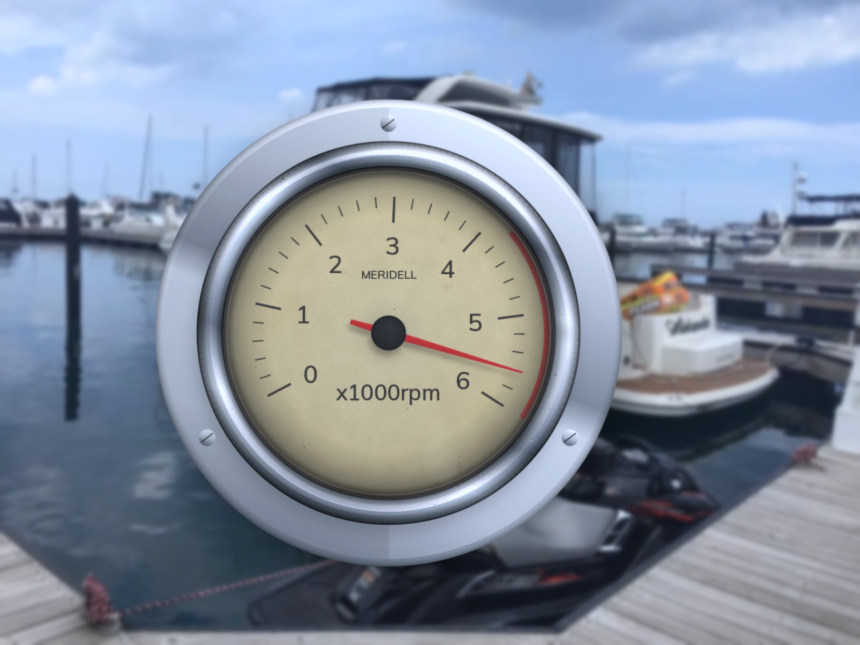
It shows 5600 rpm
